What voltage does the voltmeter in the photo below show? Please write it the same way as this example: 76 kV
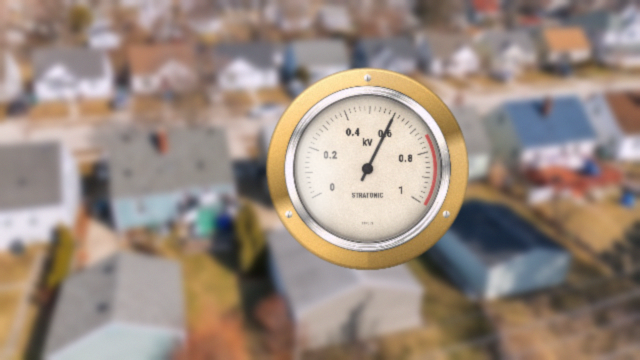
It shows 0.6 kV
